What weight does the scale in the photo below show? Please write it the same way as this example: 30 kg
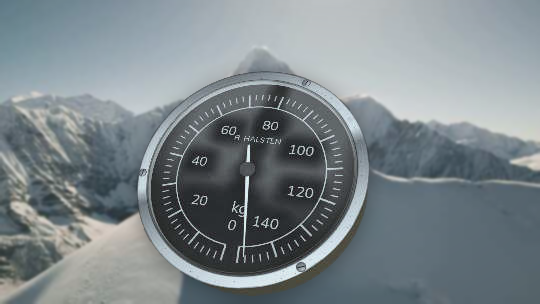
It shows 148 kg
